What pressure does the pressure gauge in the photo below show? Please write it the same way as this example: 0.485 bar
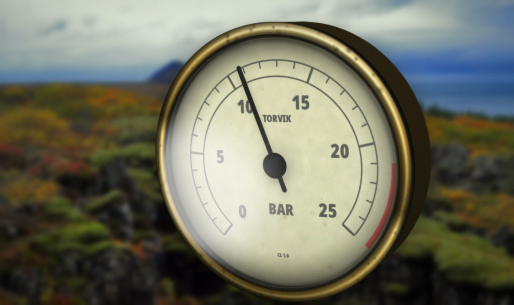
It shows 11 bar
